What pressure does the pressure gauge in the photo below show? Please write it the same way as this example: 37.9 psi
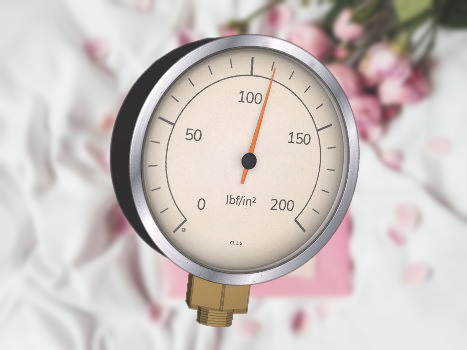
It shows 110 psi
